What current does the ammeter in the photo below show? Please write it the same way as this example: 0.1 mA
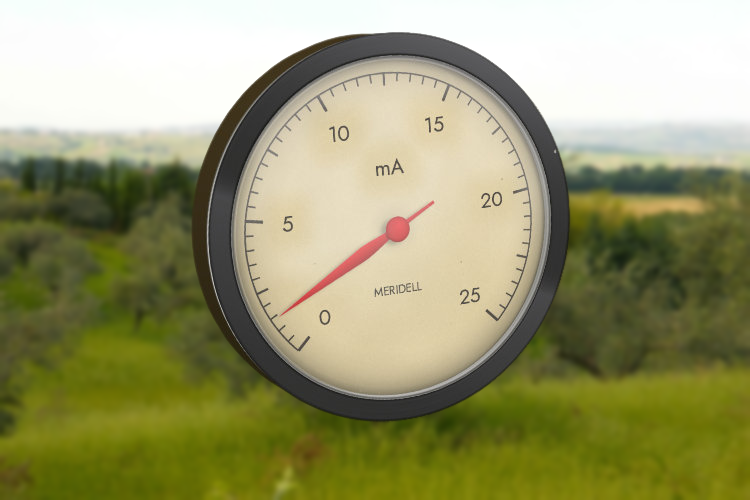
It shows 1.5 mA
